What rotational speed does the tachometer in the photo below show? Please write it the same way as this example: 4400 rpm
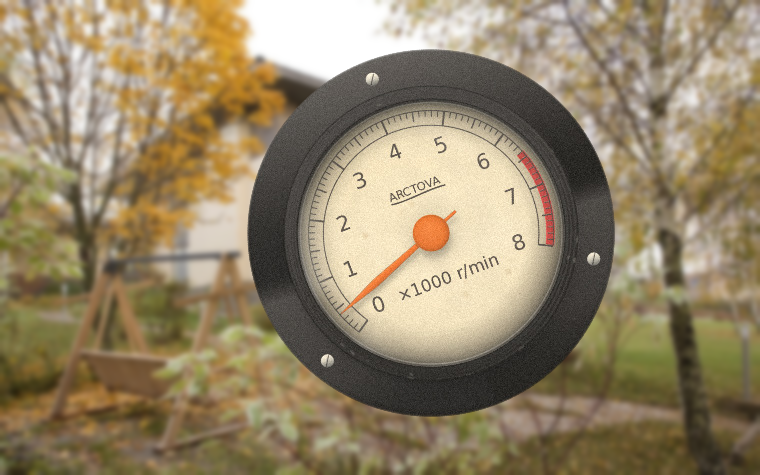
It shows 400 rpm
